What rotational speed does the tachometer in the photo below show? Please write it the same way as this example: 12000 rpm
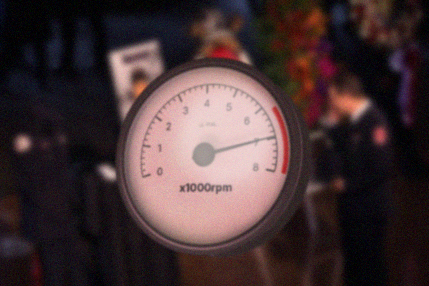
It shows 7000 rpm
